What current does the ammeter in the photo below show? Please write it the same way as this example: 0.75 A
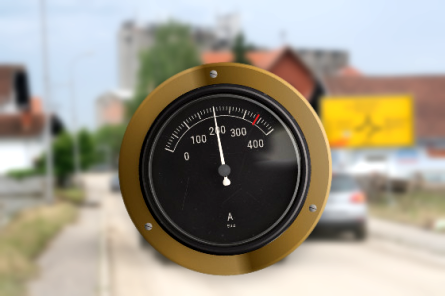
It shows 200 A
